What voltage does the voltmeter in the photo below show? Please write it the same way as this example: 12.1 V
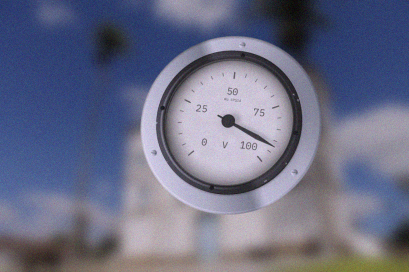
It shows 92.5 V
